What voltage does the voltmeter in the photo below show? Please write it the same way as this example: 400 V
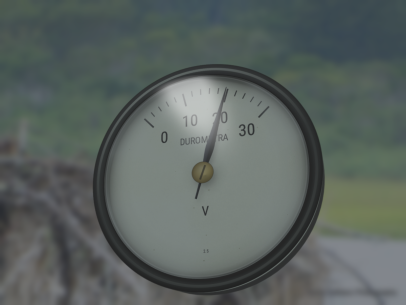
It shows 20 V
